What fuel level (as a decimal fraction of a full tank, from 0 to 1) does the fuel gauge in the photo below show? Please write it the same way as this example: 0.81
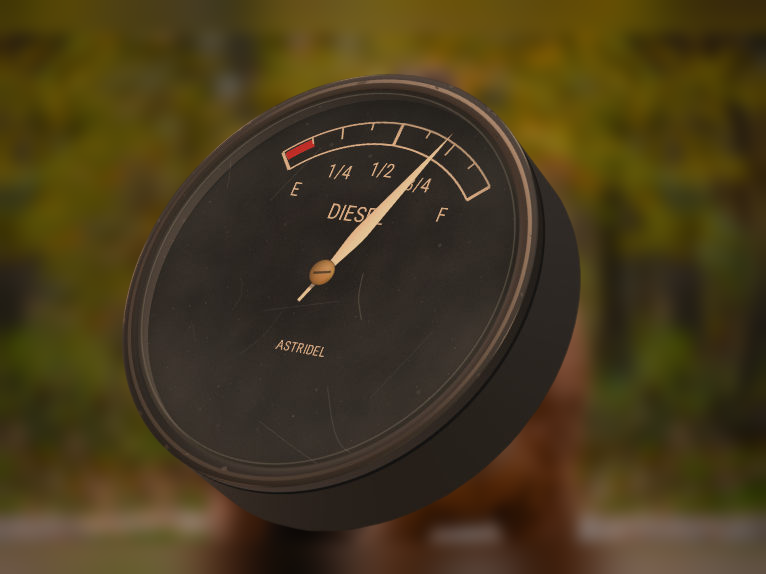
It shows 0.75
